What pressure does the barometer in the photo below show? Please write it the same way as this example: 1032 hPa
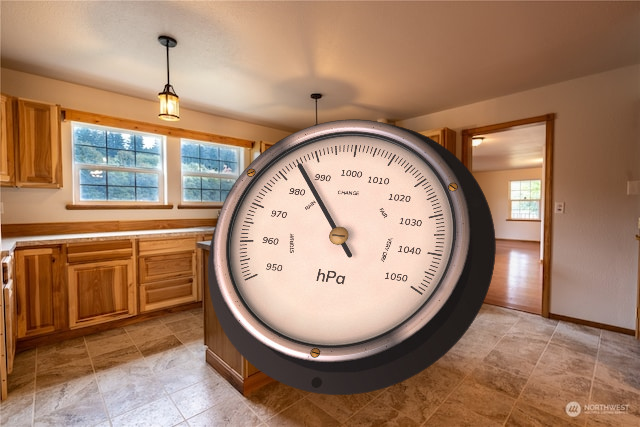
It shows 985 hPa
